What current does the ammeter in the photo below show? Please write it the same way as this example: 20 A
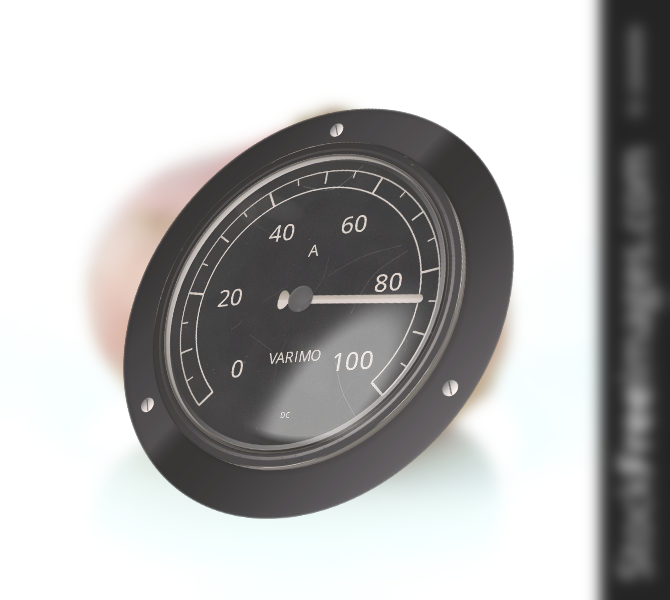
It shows 85 A
